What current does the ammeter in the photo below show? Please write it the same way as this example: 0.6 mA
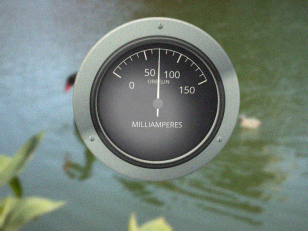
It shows 70 mA
